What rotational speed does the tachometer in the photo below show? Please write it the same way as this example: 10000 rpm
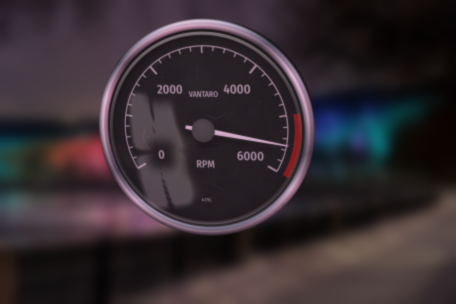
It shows 5500 rpm
